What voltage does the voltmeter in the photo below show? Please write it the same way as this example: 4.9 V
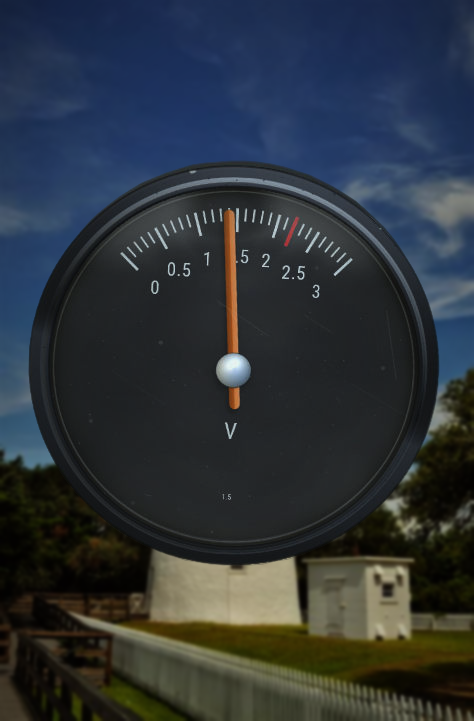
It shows 1.4 V
